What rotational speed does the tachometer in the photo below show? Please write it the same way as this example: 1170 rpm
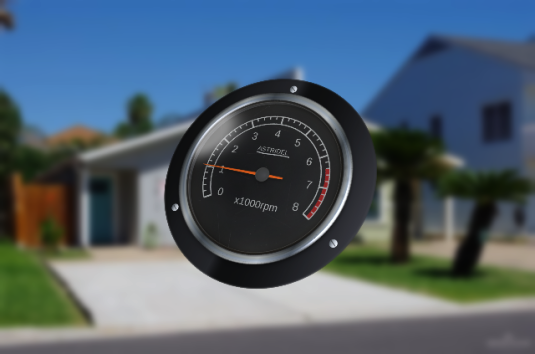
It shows 1000 rpm
